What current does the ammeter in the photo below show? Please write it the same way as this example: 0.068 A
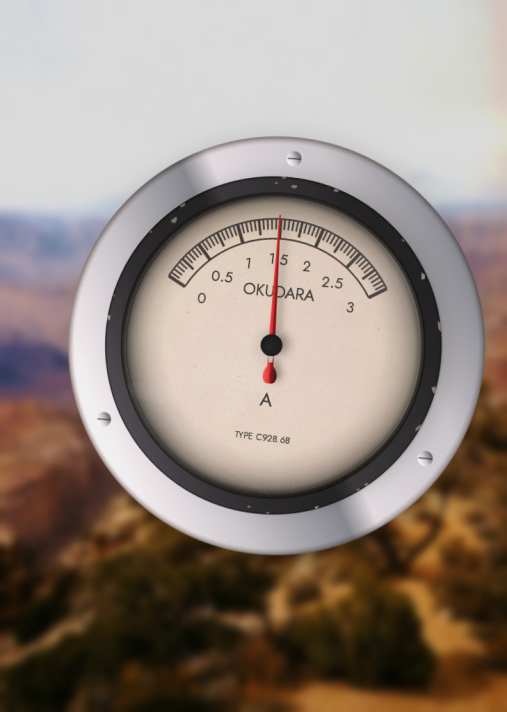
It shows 1.5 A
